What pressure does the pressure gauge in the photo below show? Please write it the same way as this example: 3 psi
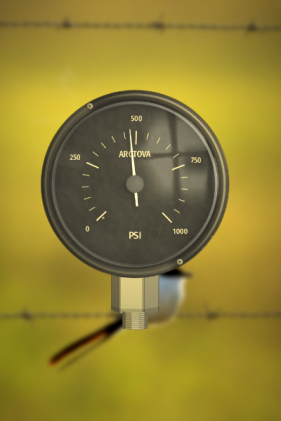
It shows 475 psi
